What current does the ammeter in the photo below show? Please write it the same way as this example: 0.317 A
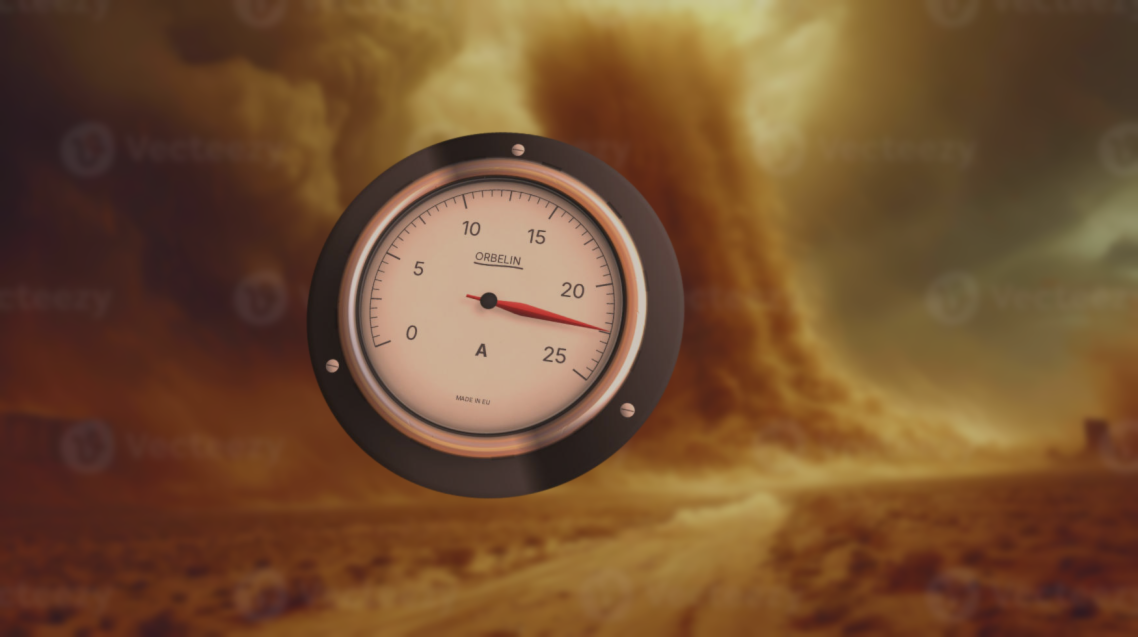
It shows 22.5 A
